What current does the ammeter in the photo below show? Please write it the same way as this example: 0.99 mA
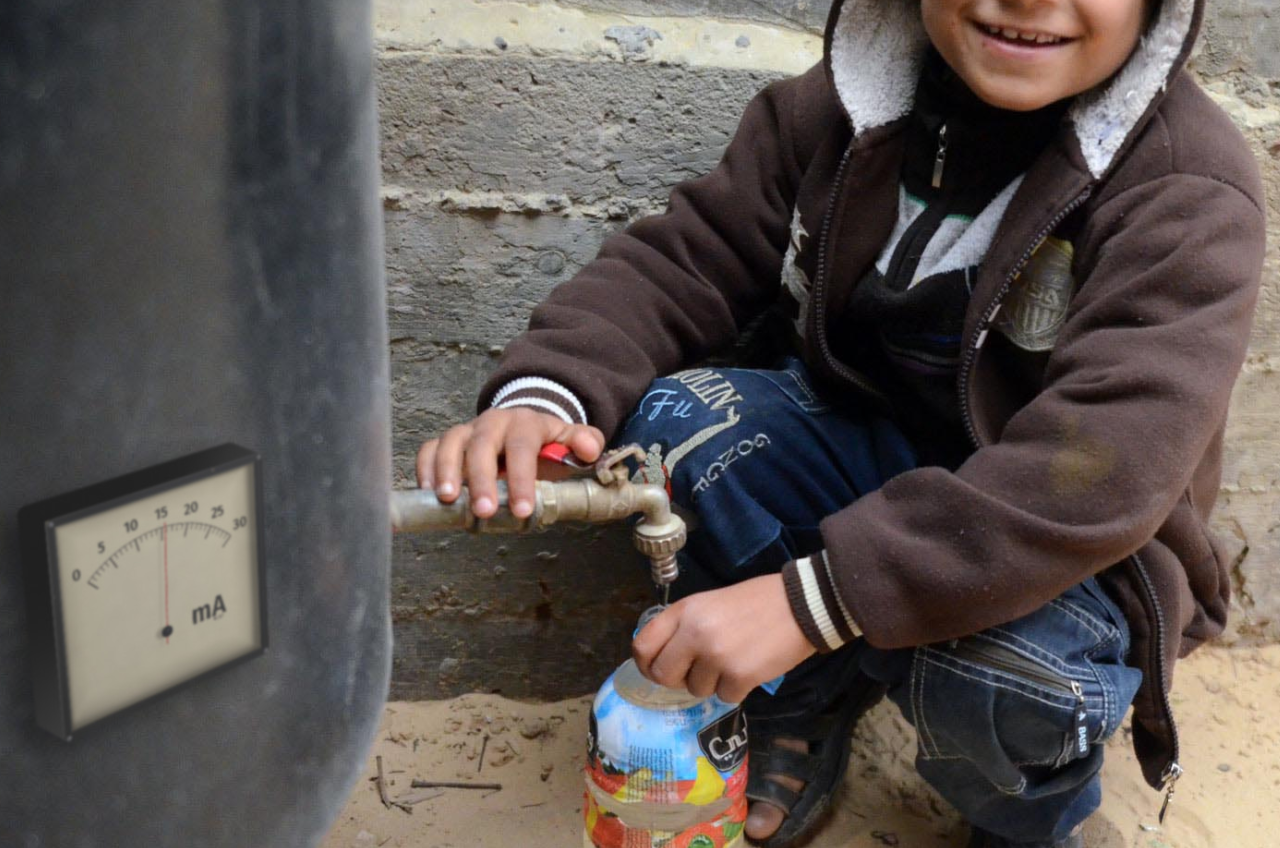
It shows 15 mA
